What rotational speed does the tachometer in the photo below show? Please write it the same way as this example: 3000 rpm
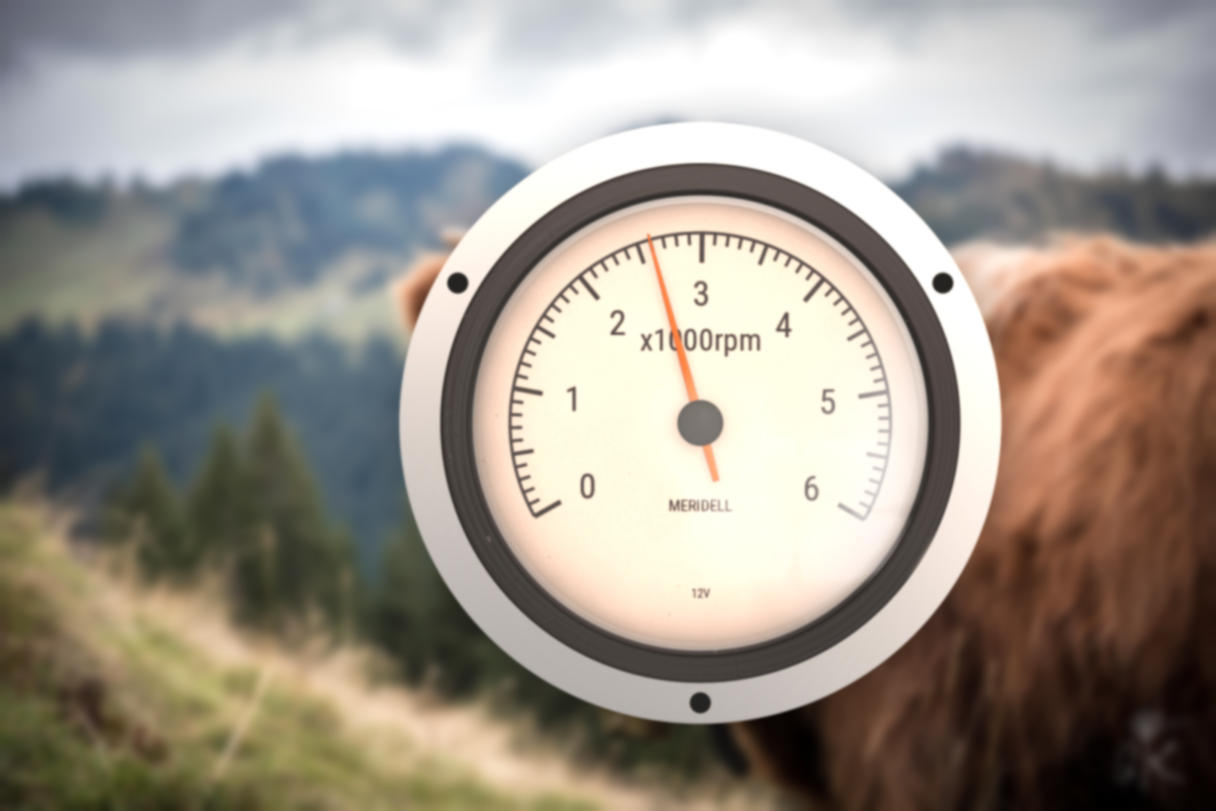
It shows 2600 rpm
